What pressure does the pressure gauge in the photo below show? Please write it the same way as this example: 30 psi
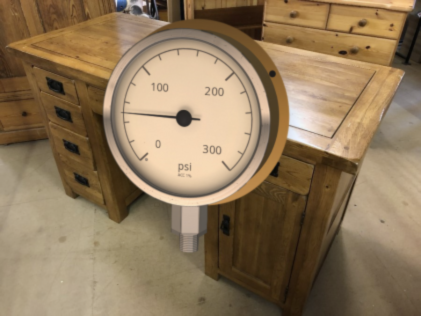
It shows 50 psi
